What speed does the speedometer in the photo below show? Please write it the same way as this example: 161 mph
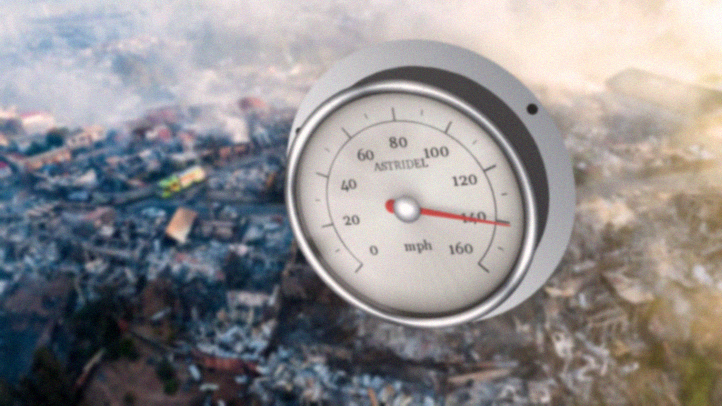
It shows 140 mph
